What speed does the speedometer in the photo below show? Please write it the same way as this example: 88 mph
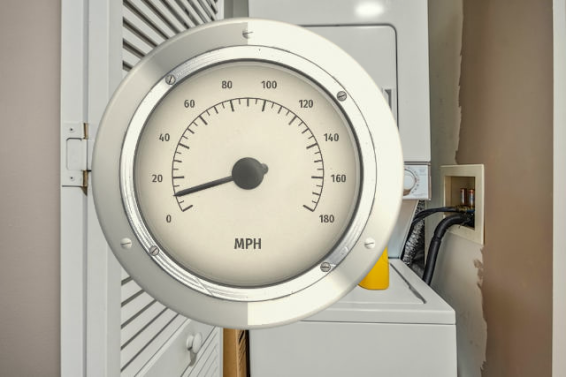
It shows 10 mph
